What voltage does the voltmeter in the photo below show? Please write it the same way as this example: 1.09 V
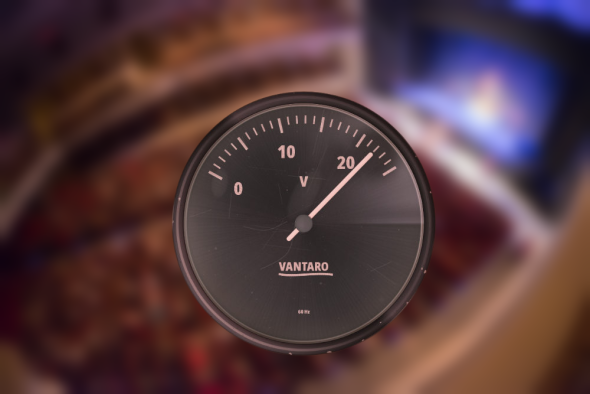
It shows 22 V
